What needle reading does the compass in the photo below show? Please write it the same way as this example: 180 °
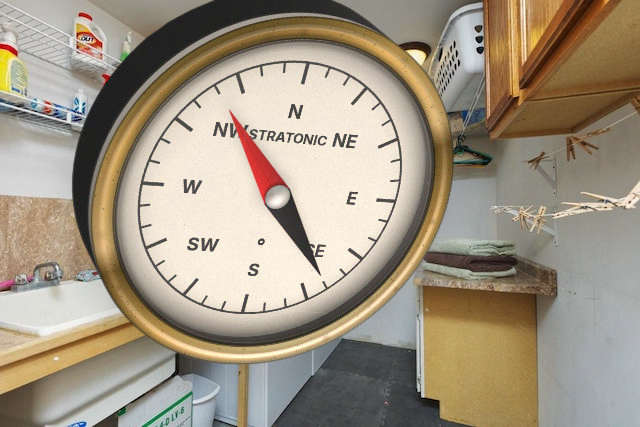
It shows 320 °
